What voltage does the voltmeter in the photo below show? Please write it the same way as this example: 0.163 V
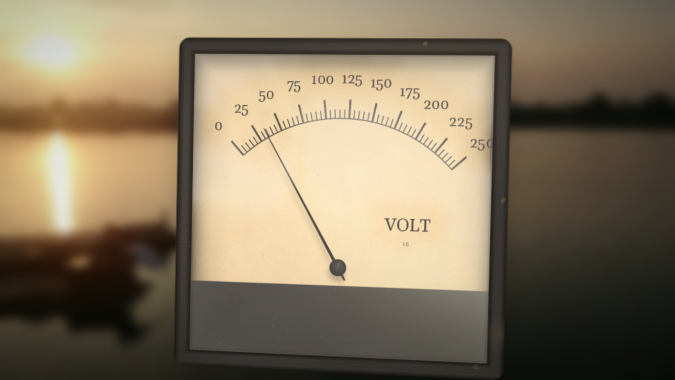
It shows 35 V
